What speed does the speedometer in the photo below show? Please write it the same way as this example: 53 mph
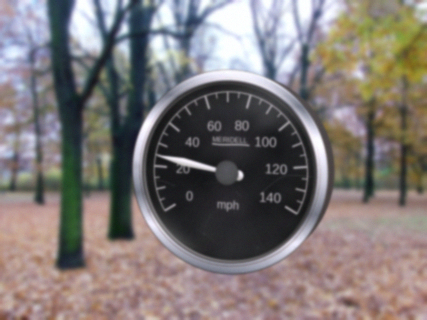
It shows 25 mph
